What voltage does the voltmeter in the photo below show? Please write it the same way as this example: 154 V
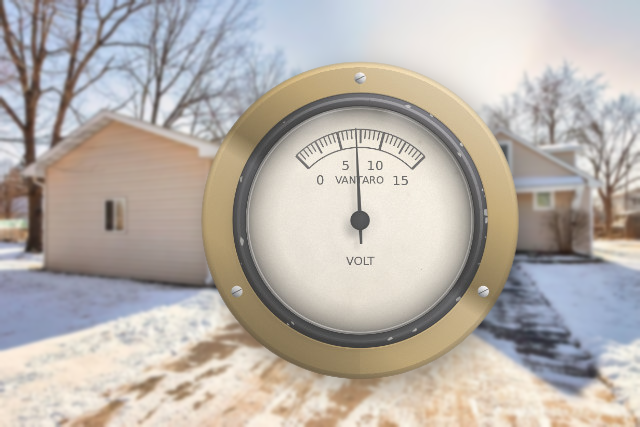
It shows 7 V
